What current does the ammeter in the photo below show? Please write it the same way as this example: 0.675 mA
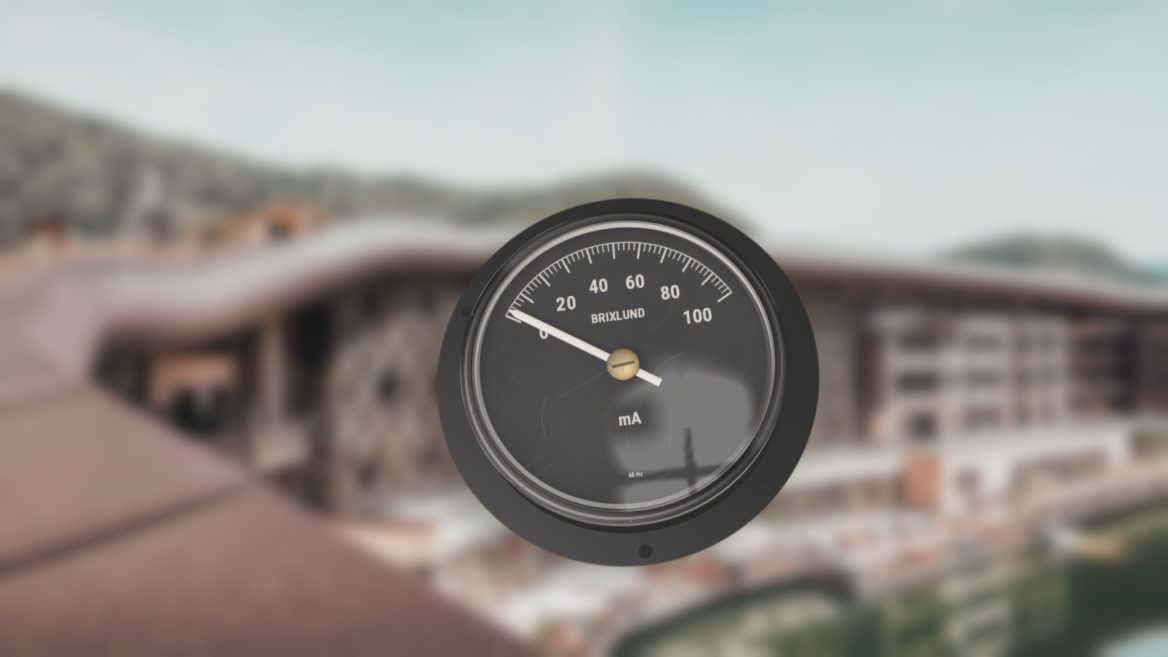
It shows 2 mA
